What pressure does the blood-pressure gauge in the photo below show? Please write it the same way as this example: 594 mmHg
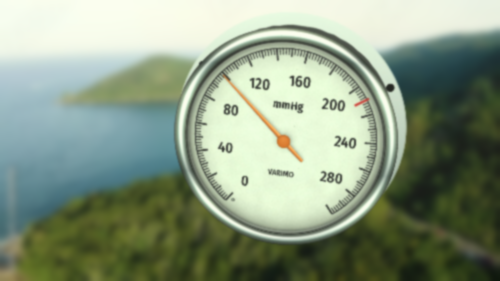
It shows 100 mmHg
